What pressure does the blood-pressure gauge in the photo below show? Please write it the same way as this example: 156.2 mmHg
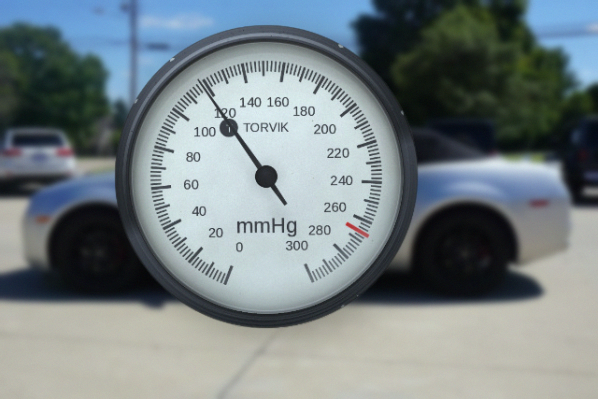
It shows 118 mmHg
